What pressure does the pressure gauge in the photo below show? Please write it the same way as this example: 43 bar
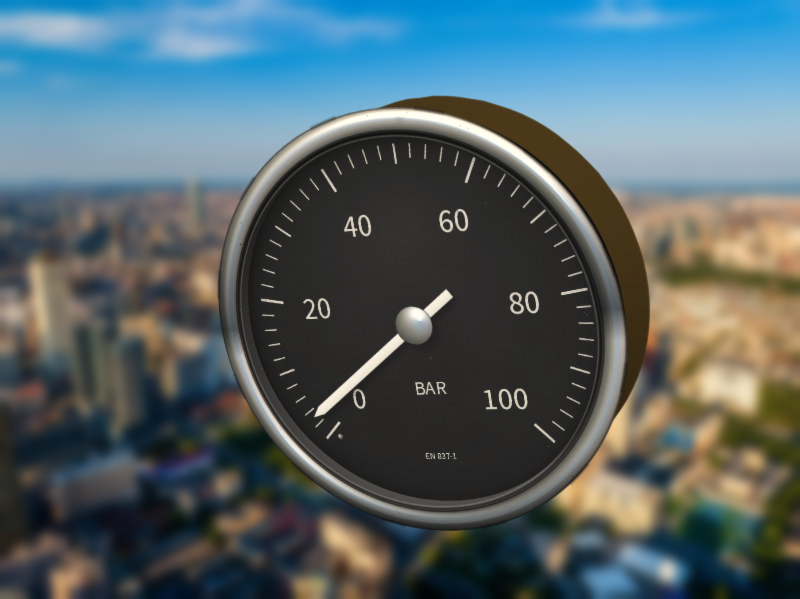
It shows 3 bar
